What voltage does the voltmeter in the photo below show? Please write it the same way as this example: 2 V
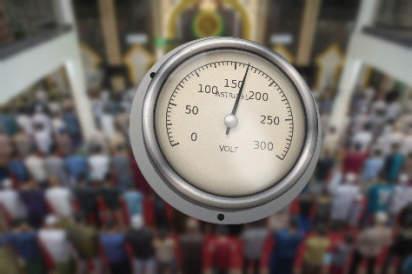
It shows 165 V
